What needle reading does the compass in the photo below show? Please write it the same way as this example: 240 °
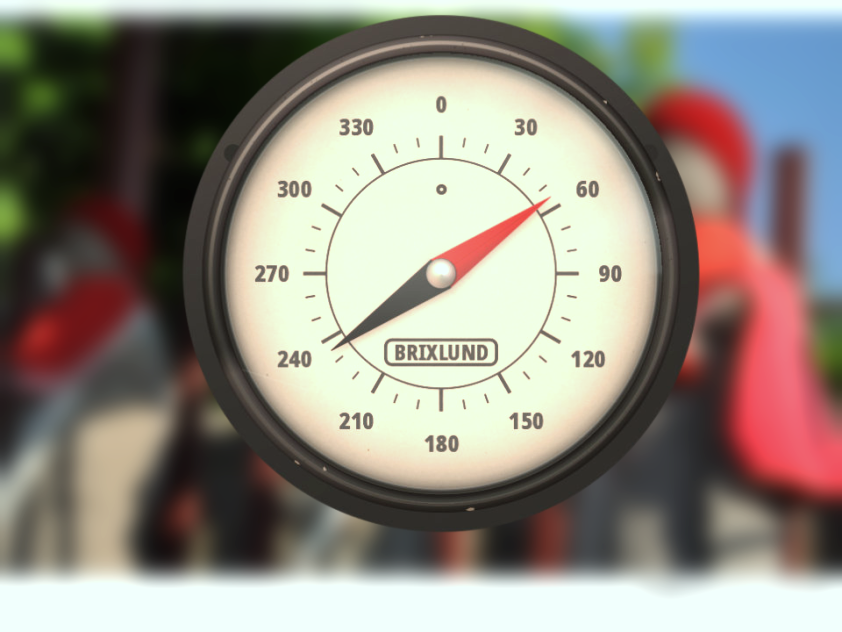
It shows 55 °
